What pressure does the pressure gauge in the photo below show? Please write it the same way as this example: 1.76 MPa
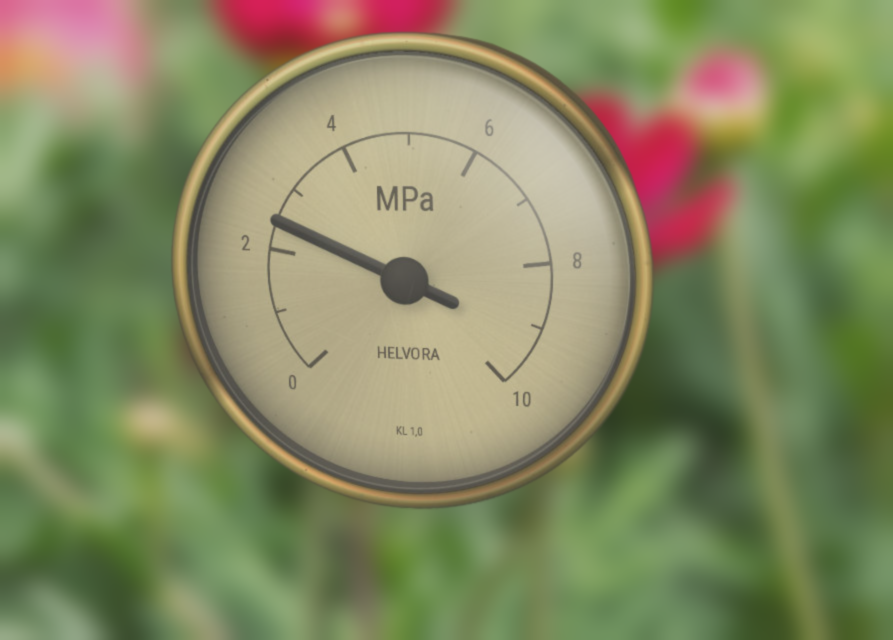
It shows 2.5 MPa
